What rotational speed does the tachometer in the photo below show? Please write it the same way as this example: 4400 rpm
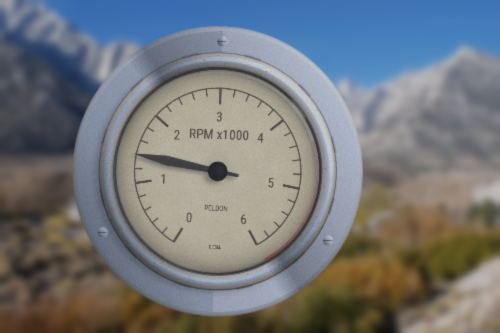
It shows 1400 rpm
